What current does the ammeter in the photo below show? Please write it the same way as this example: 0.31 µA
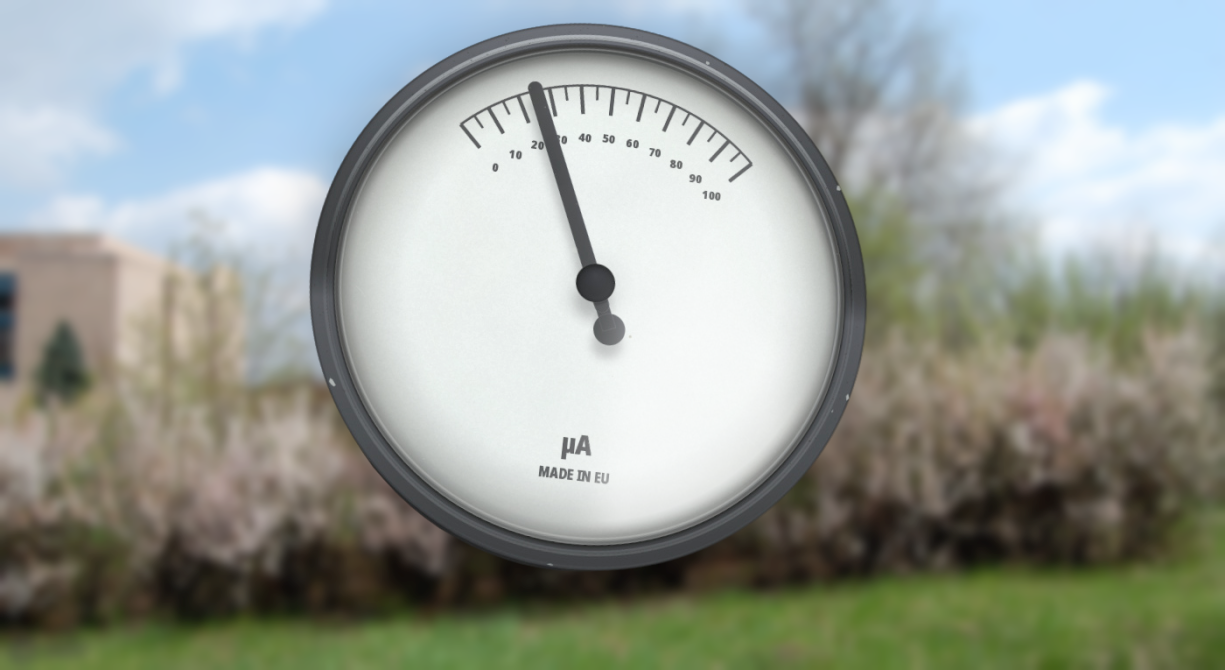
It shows 25 µA
